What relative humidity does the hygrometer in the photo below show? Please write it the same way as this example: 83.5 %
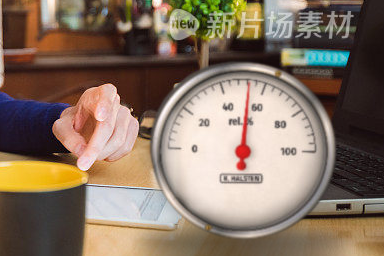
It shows 52 %
